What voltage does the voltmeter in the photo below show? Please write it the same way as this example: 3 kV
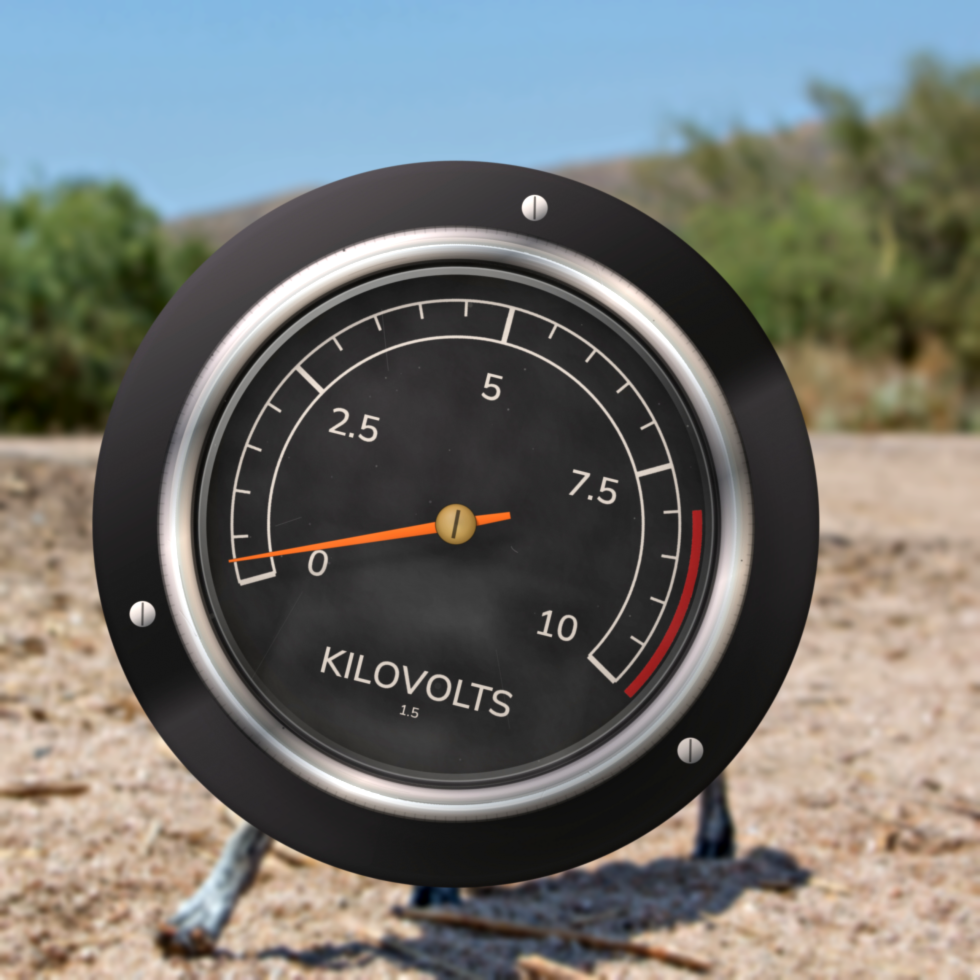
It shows 0.25 kV
